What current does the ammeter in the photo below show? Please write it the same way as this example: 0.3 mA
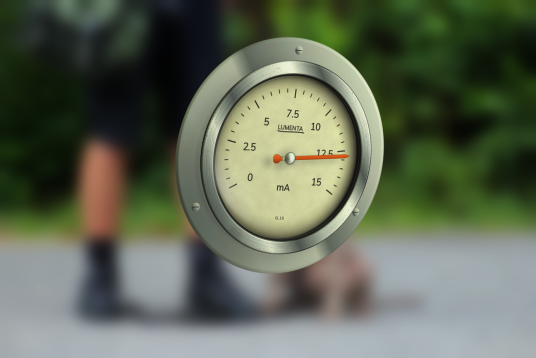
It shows 12.75 mA
